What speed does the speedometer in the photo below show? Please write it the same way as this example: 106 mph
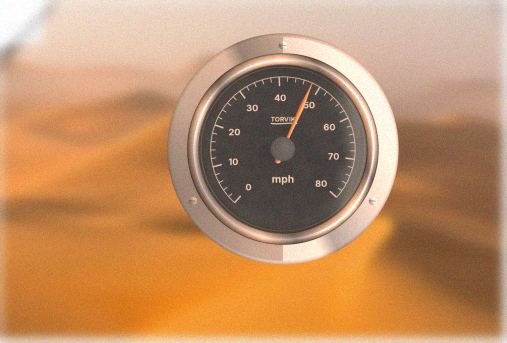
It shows 48 mph
